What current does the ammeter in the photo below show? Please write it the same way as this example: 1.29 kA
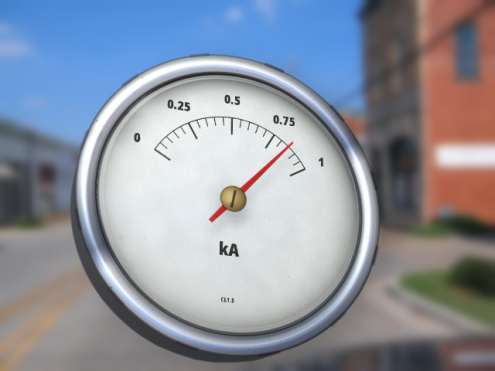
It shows 0.85 kA
